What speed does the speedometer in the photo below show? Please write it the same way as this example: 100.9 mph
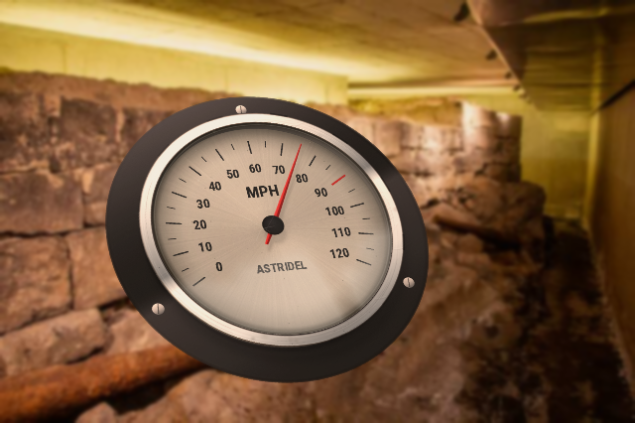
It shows 75 mph
